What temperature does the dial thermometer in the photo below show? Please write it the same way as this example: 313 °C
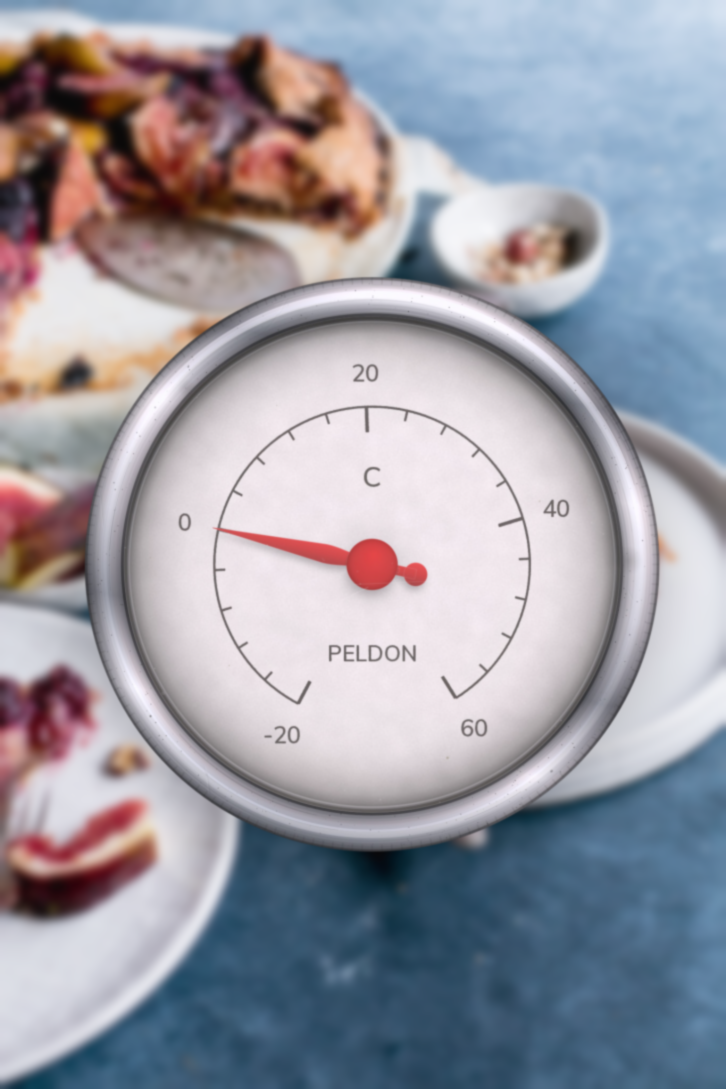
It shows 0 °C
